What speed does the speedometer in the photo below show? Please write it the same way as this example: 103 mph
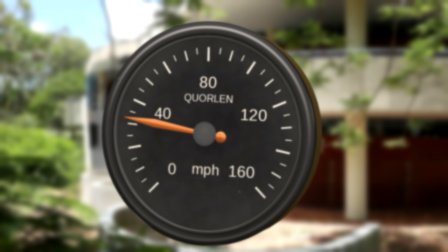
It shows 32.5 mph
